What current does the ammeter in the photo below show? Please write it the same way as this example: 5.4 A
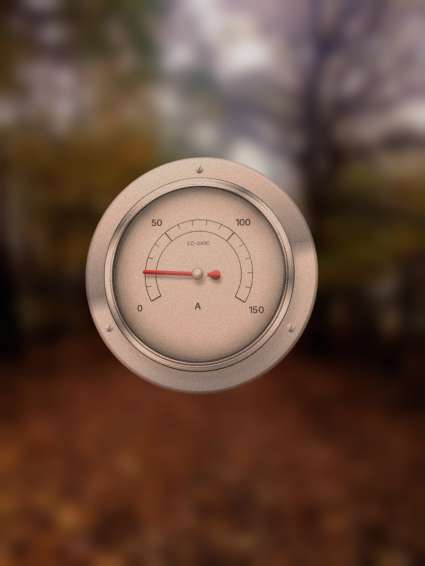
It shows 20 A
